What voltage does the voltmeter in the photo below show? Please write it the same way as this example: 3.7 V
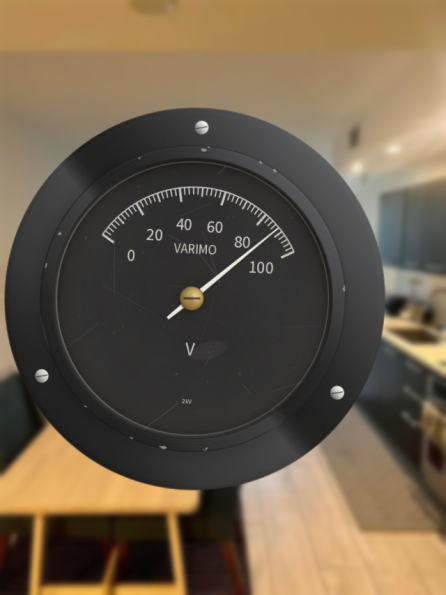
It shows 88 V
